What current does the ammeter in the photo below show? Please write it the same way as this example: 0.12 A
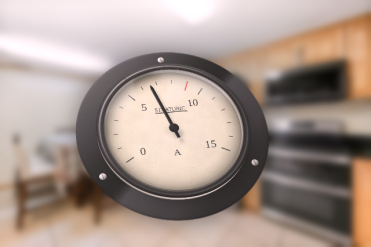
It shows 6.5 A
